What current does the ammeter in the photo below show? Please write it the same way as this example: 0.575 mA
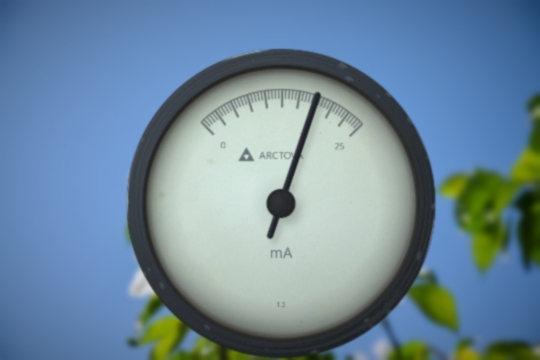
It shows 17.5 mA
